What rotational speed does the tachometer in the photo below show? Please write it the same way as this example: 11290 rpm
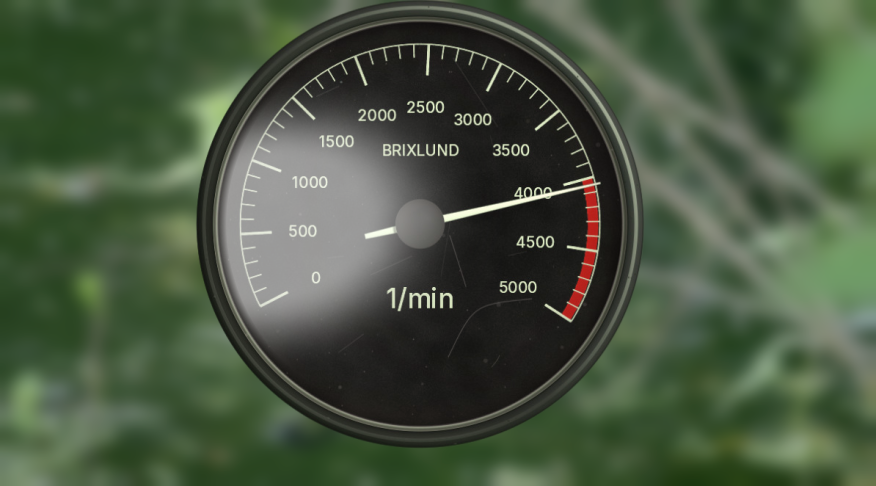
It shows 4050 rpm
